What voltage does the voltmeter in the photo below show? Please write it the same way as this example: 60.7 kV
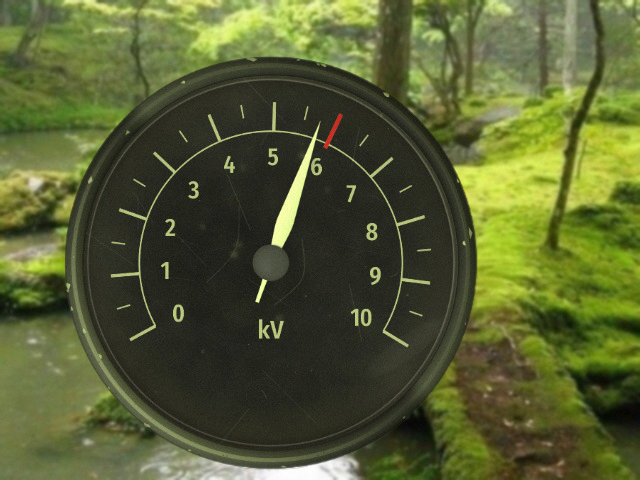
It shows 5.75 kV
